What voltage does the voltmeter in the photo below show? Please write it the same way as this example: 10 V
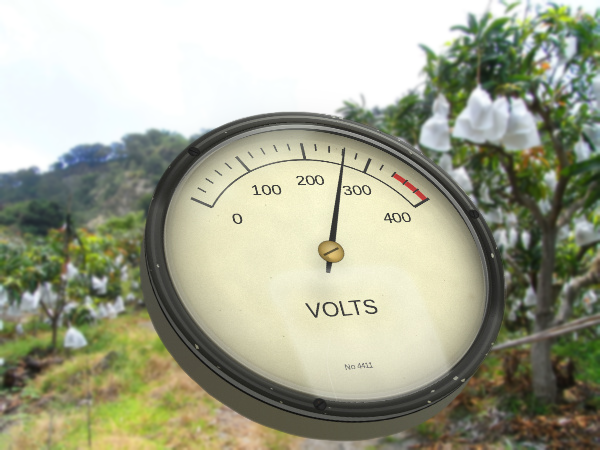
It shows 260 V
